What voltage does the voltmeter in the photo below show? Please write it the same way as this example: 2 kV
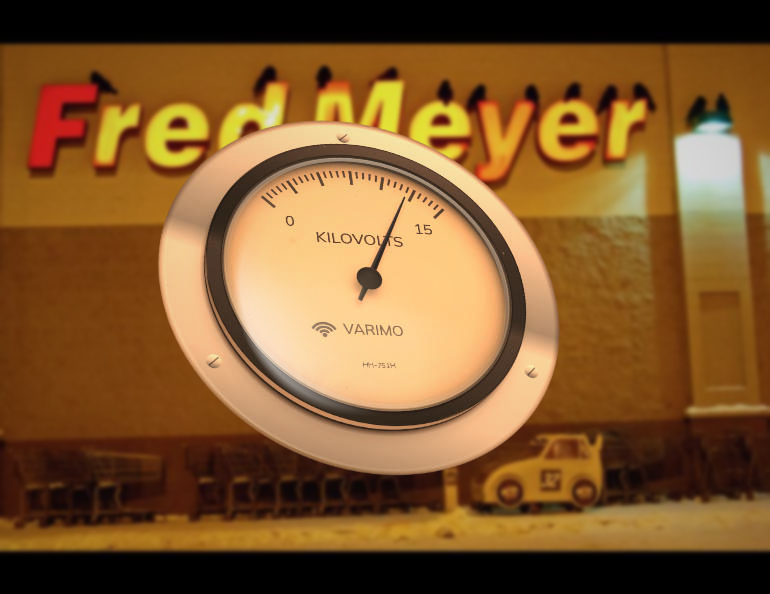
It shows 12 kV
